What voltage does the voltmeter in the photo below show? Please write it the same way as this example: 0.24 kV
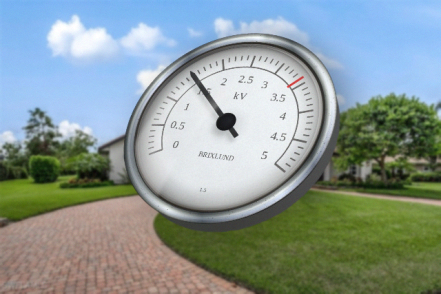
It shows 1.5 kV
